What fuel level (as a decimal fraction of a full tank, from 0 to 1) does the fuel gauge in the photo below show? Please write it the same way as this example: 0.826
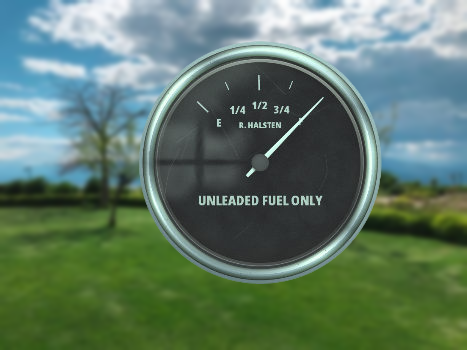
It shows 1
